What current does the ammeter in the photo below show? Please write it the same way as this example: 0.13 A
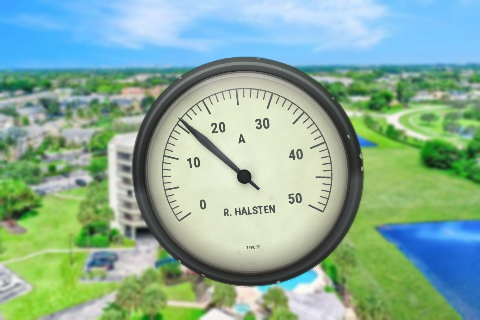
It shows 16 A
